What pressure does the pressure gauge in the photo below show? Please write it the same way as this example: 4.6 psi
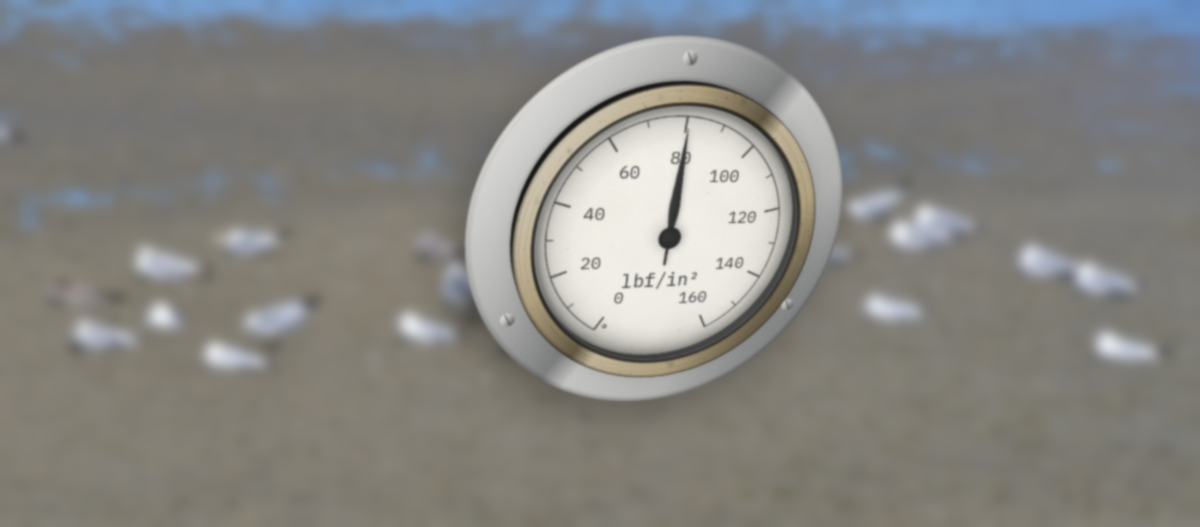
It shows 80 psi
